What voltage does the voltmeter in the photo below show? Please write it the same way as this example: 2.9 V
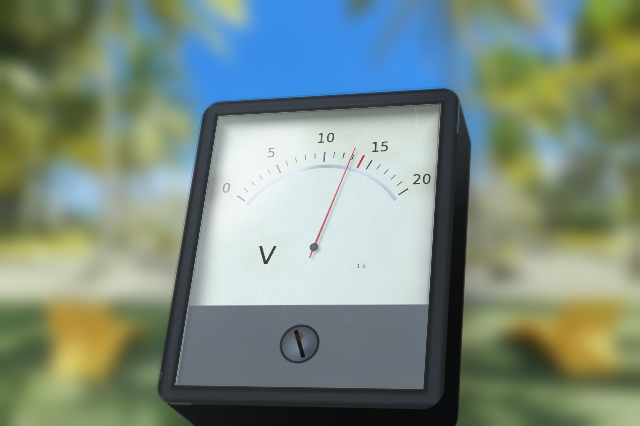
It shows 13 V
